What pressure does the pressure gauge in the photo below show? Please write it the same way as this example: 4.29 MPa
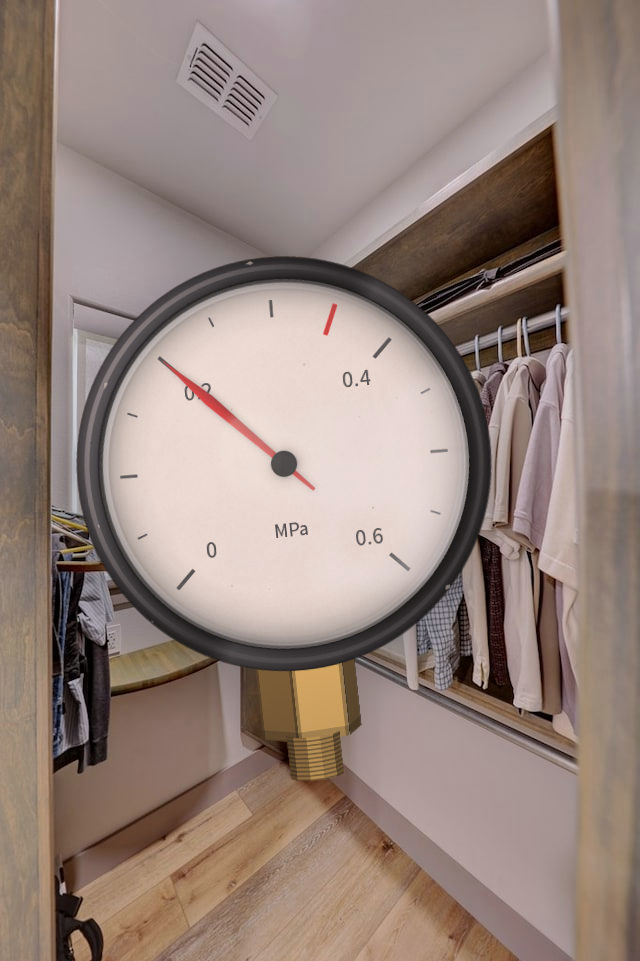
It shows 0.2 MPa
